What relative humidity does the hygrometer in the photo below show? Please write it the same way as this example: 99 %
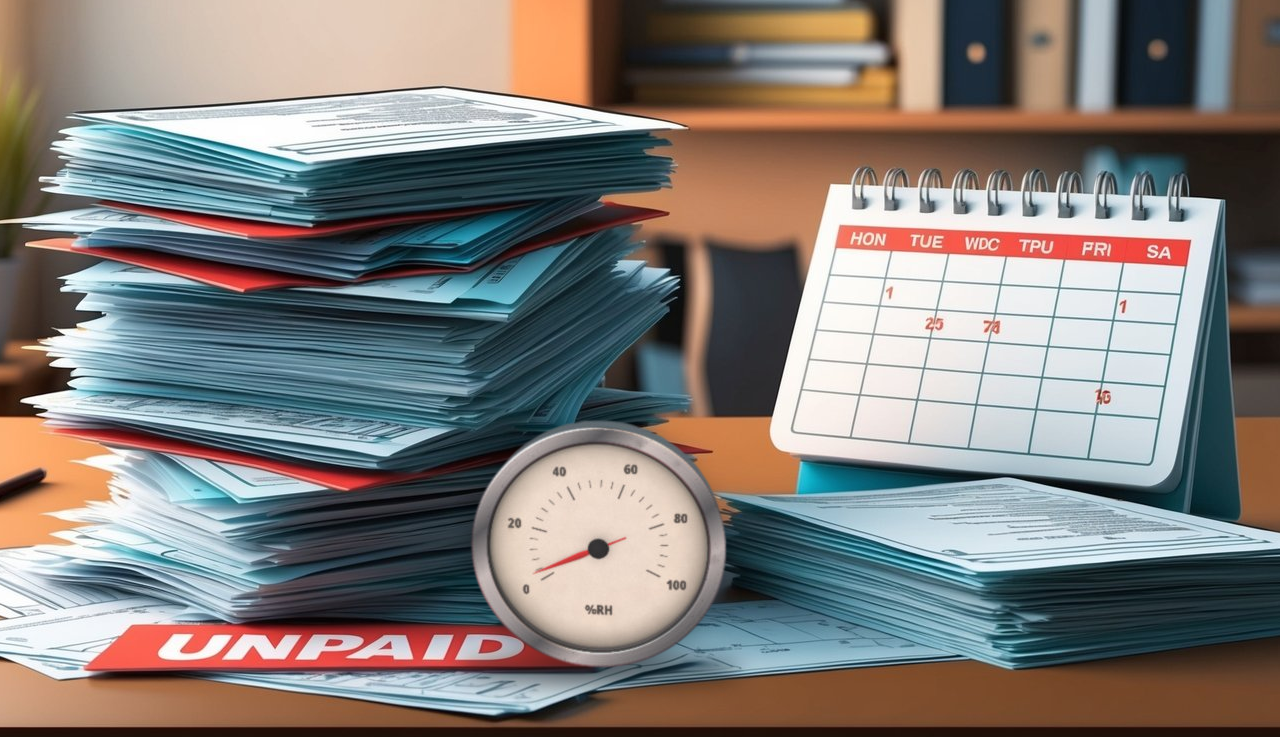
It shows 4 %
